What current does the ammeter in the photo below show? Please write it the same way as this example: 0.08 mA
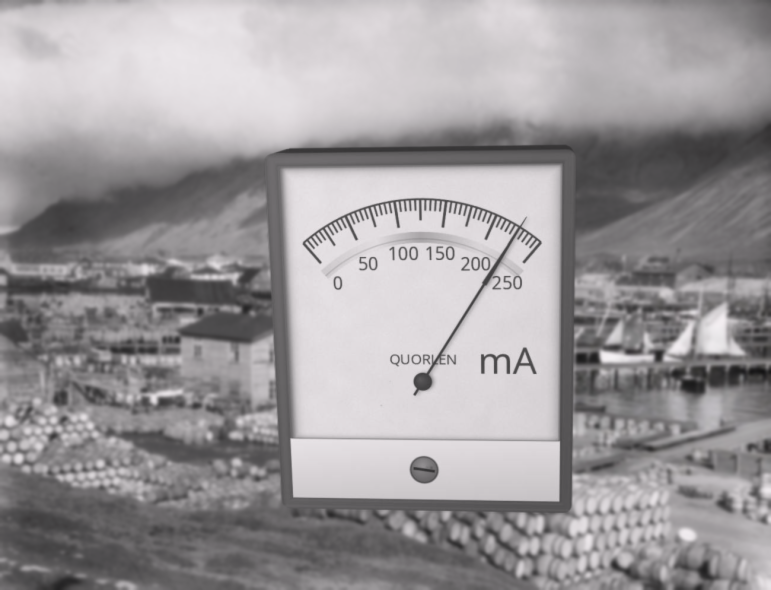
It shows 225 mA
